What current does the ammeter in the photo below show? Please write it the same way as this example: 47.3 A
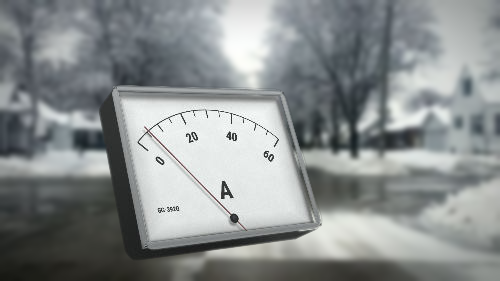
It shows 5 A
